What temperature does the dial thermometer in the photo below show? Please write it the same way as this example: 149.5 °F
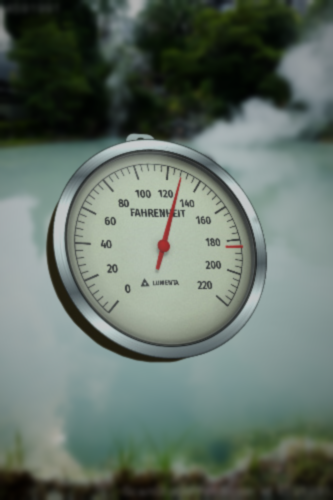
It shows 128 °F
